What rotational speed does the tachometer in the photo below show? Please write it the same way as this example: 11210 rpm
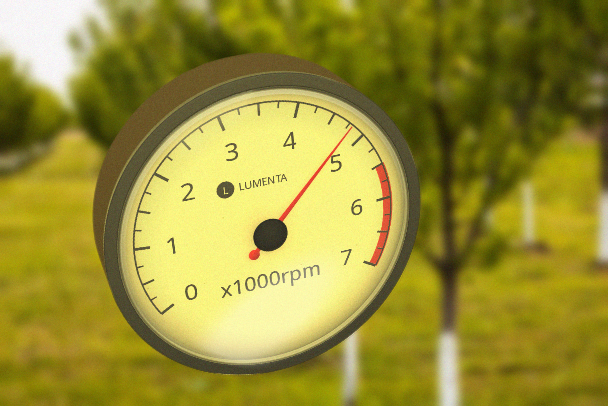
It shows 4750 rpm
